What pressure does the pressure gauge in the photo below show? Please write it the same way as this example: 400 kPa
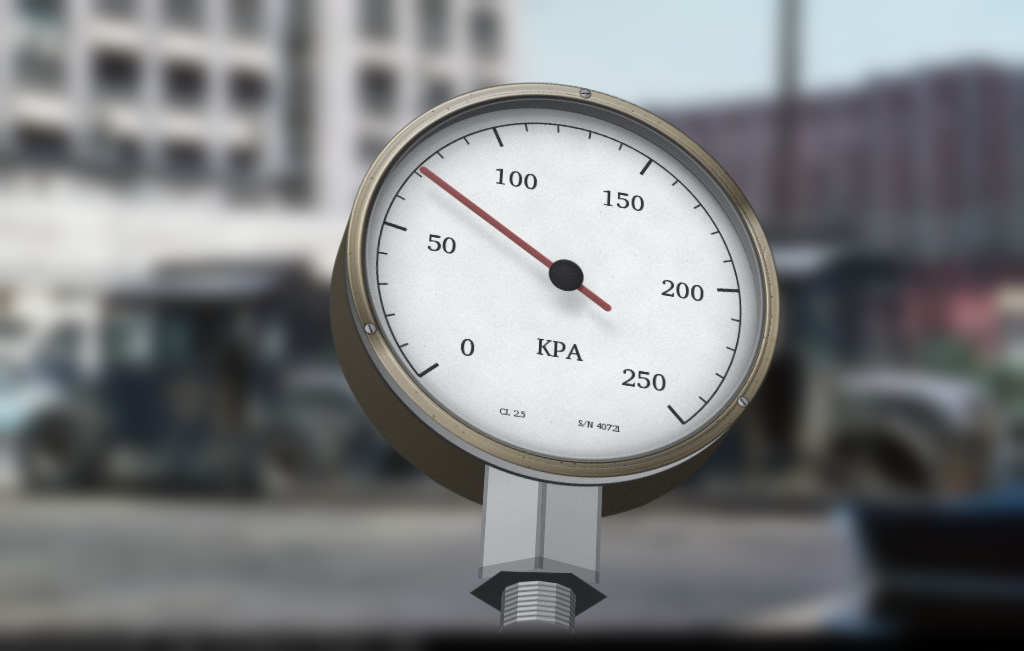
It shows 70 kPa
